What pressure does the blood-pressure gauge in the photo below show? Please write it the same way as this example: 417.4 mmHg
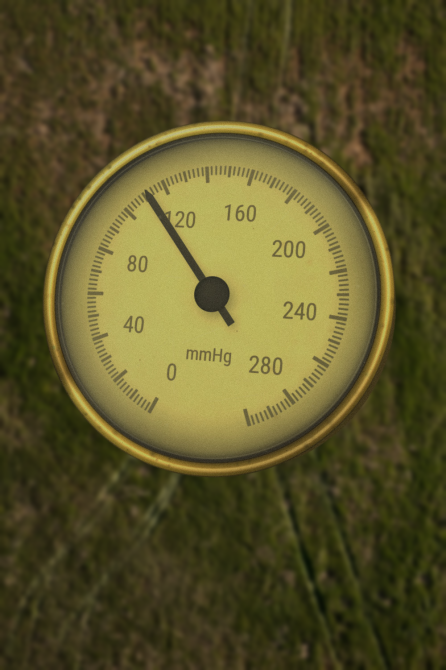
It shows 112 mmHg
